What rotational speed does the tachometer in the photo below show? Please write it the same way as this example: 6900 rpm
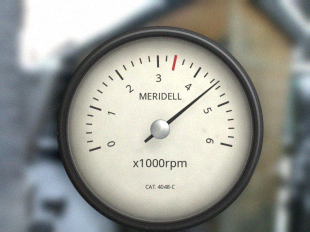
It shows 4500 rpm
